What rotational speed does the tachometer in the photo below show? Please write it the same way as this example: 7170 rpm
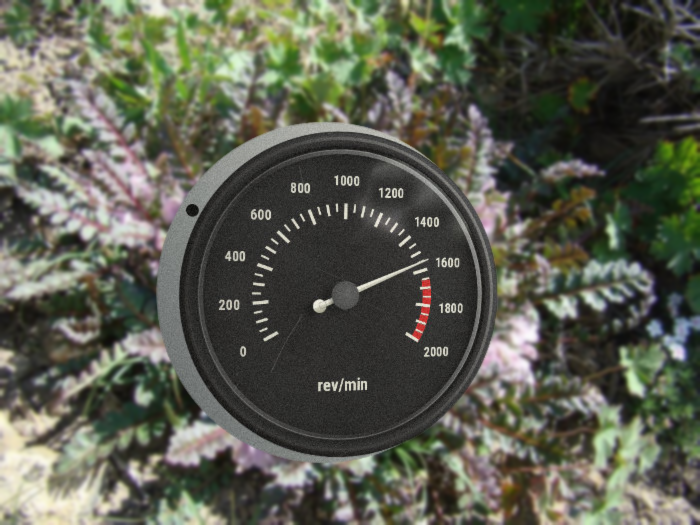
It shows 1550 rpm
